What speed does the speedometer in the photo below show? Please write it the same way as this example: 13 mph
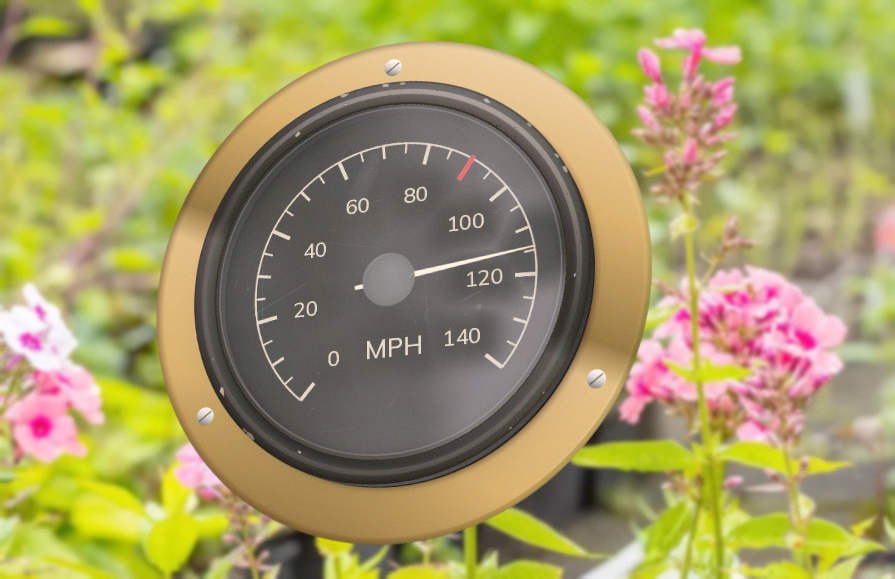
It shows 115 mph
